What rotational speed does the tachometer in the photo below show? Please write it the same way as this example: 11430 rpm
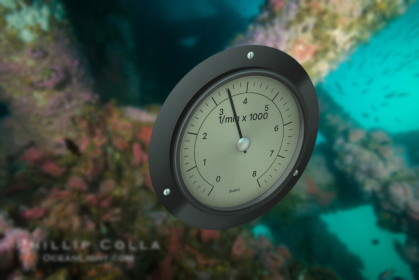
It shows 3400 rpm
